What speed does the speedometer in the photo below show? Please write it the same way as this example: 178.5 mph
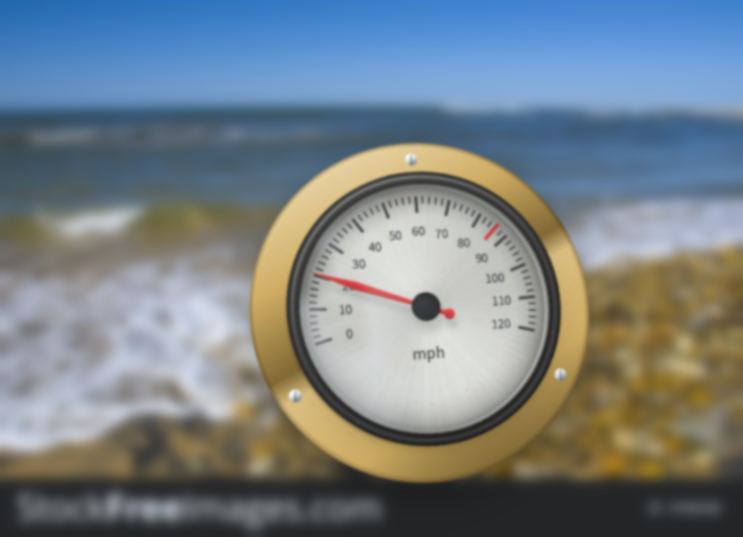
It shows 20 mph
